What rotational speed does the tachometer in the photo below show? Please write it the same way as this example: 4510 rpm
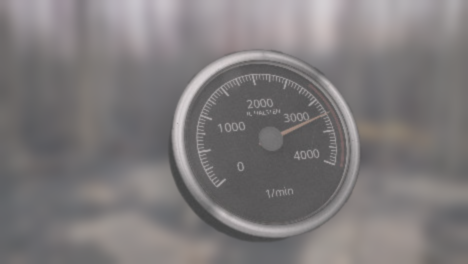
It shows 3250 rpm
